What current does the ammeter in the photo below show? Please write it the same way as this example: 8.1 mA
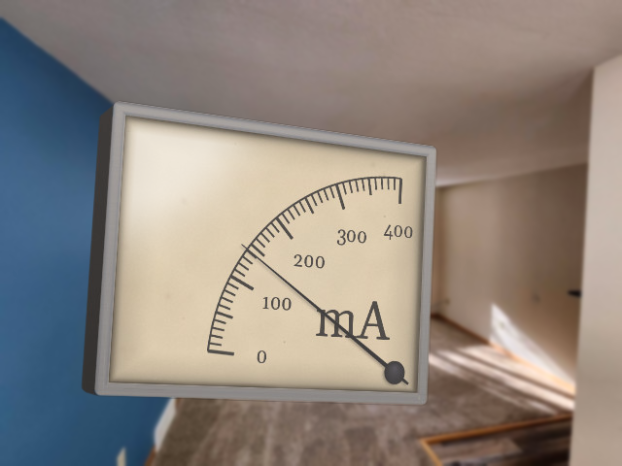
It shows 140 mA
